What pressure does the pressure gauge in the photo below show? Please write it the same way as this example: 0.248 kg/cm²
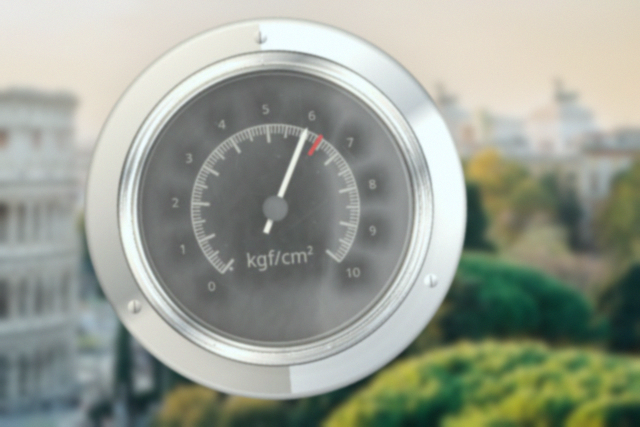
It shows 6 kg/cm²
